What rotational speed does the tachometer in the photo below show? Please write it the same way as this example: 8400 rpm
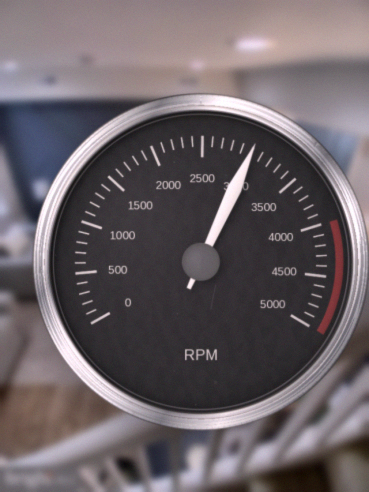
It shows 3000 rpm
